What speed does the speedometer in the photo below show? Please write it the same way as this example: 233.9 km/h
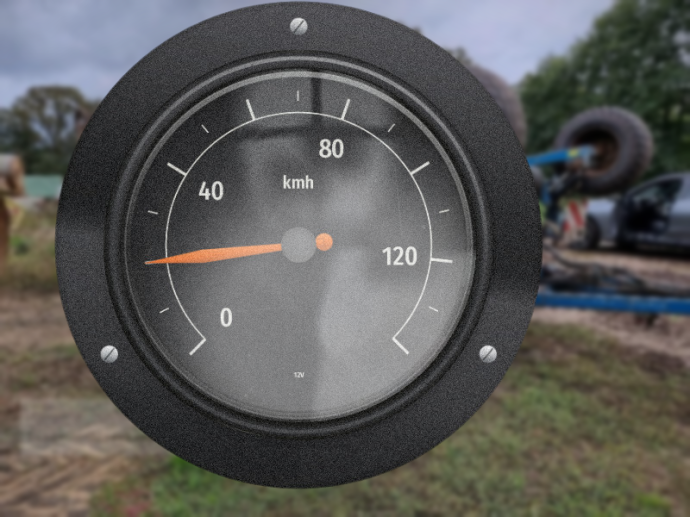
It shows 20 km/h
